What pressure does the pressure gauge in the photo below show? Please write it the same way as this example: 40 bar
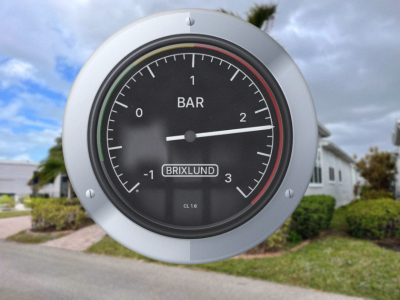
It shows 2.2 bar
